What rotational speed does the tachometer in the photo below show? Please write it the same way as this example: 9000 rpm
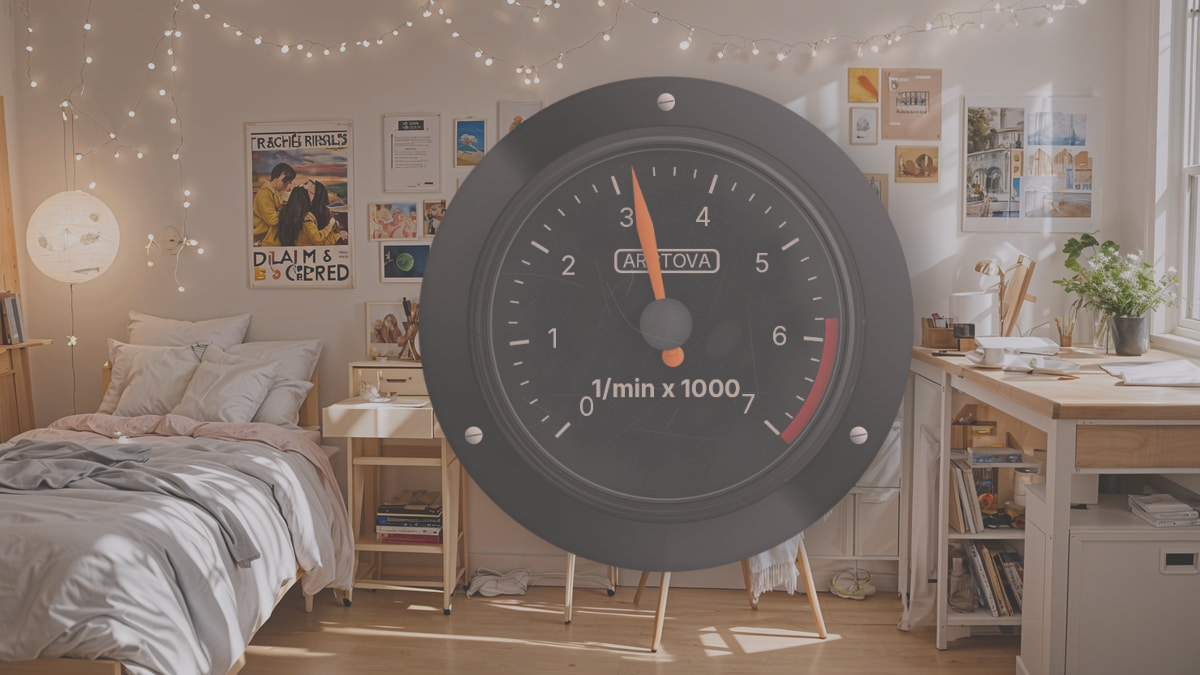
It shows 3200 rpm
